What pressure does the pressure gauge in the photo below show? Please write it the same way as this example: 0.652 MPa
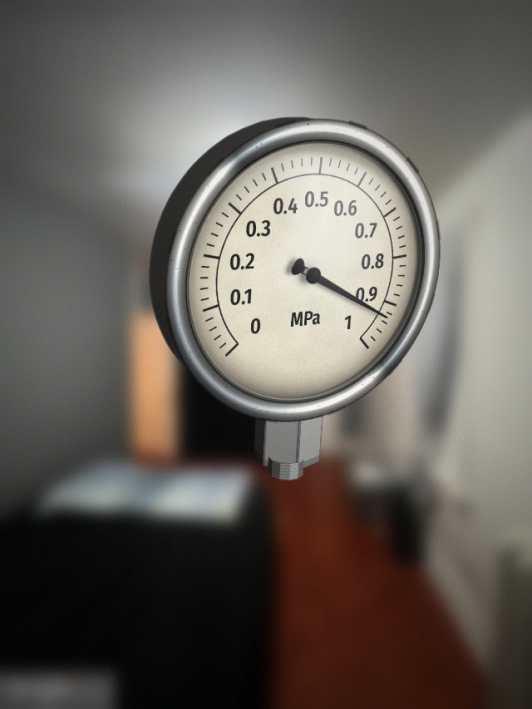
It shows 0.93 MPa
